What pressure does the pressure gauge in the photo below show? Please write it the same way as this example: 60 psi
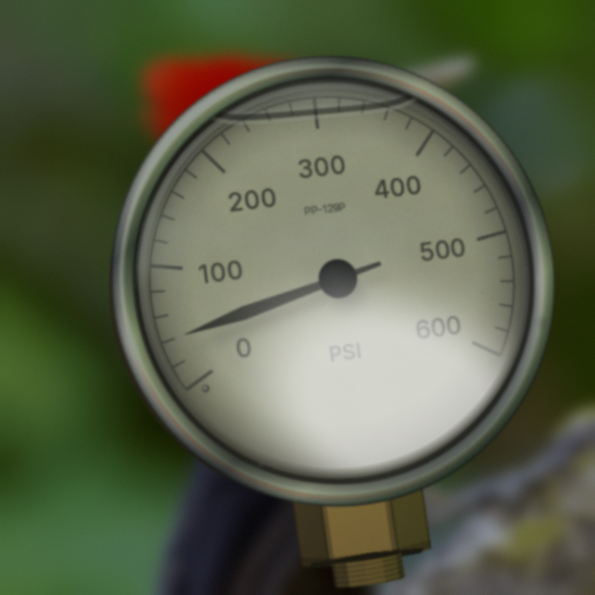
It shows 40 psi
